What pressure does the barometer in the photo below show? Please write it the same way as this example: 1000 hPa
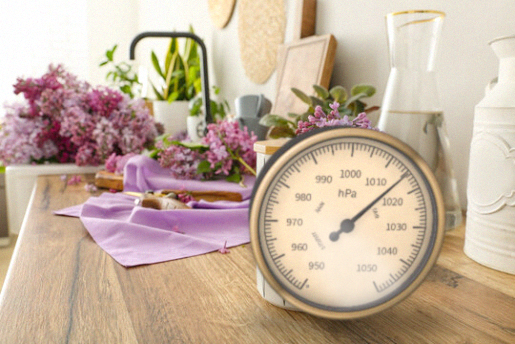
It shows 1015 hPa
